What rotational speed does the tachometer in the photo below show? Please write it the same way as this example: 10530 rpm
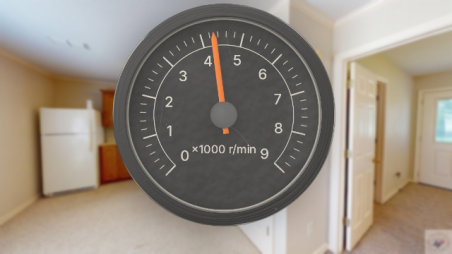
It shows 4300 rpm
